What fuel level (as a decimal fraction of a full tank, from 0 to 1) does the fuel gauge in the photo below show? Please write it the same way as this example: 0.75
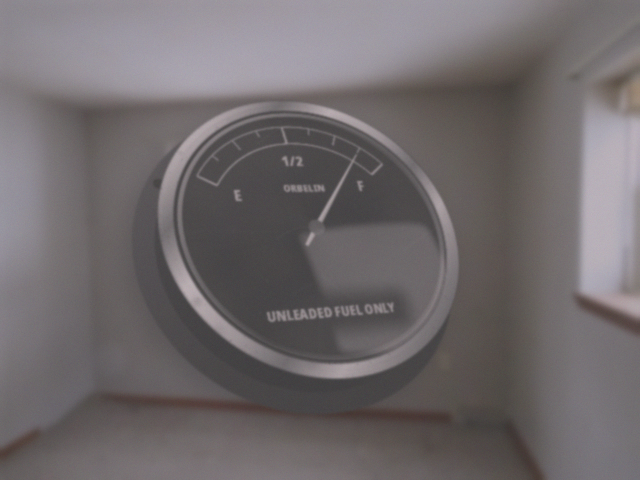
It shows 0.875
